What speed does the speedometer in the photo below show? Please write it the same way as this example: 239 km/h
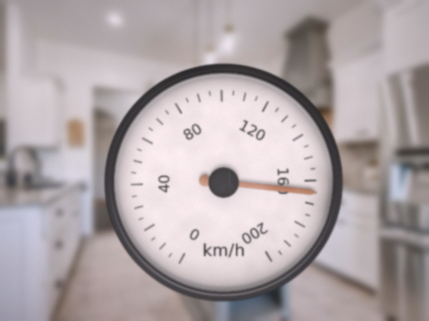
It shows 165 km/h
